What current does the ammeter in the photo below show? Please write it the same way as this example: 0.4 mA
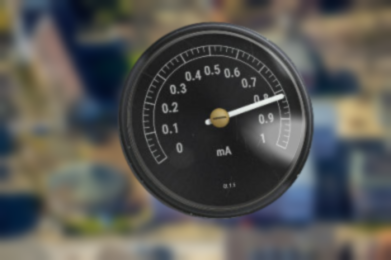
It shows 0.82 mA
